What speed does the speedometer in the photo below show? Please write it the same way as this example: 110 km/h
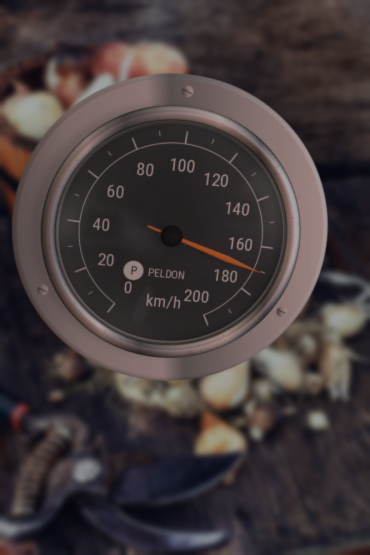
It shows 170 km/h
